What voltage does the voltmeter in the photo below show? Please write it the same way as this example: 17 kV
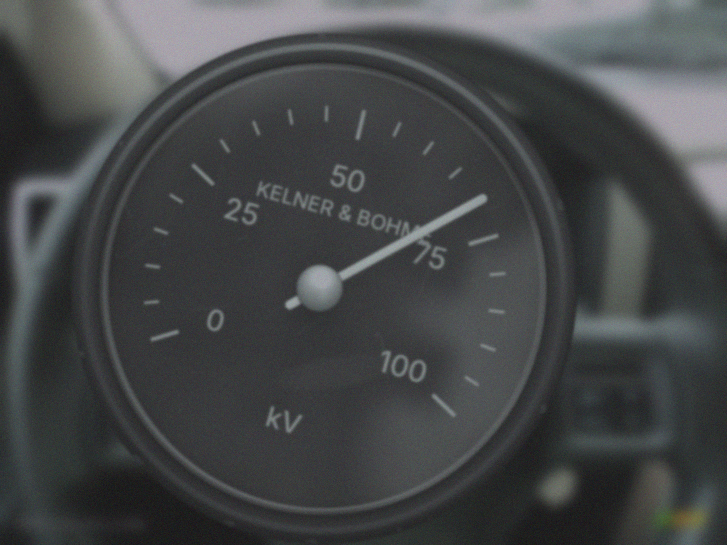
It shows 70 kV
